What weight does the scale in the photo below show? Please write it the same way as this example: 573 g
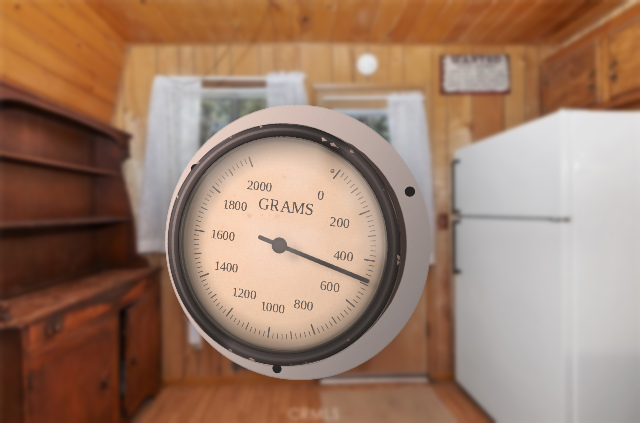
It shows 480 g
